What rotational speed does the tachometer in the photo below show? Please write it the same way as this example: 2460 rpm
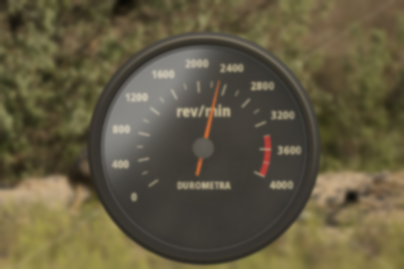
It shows 2300 rpm
